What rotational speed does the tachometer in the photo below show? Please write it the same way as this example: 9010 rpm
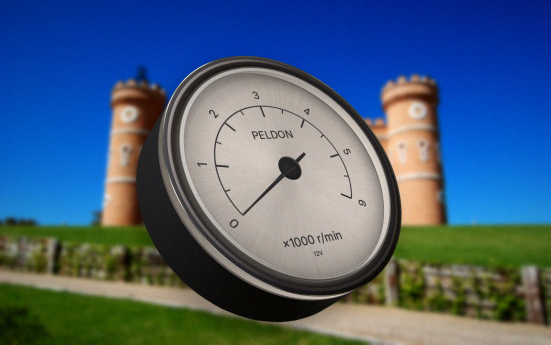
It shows 0 rpm
